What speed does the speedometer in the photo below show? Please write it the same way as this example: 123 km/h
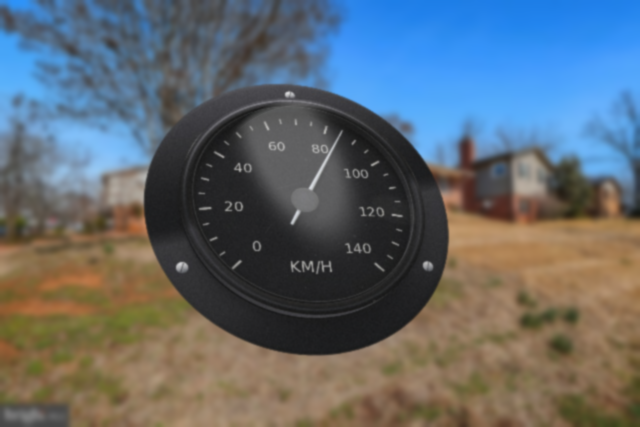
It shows 85 km/h
